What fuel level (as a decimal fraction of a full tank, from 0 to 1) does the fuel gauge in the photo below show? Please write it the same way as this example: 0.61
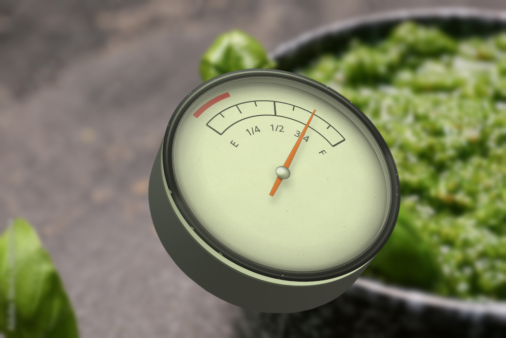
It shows 0.75
